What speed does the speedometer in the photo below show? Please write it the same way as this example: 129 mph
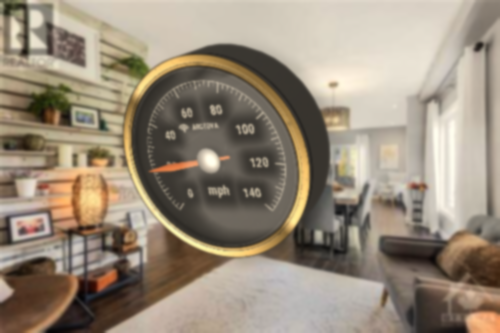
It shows 20 mph
